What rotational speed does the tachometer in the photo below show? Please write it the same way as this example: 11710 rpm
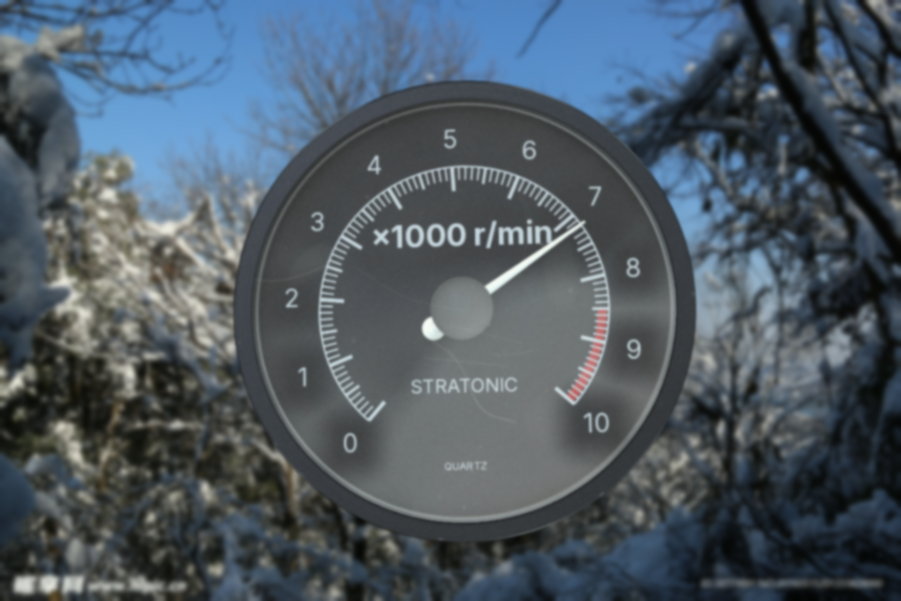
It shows 7200 rpm
